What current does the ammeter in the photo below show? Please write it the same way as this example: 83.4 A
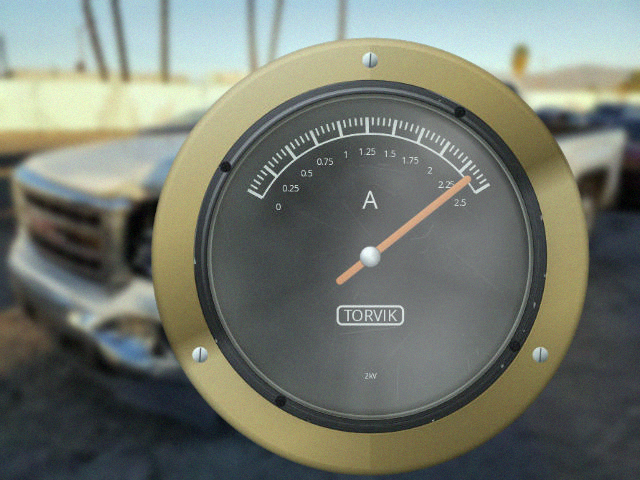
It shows 2.35 A
